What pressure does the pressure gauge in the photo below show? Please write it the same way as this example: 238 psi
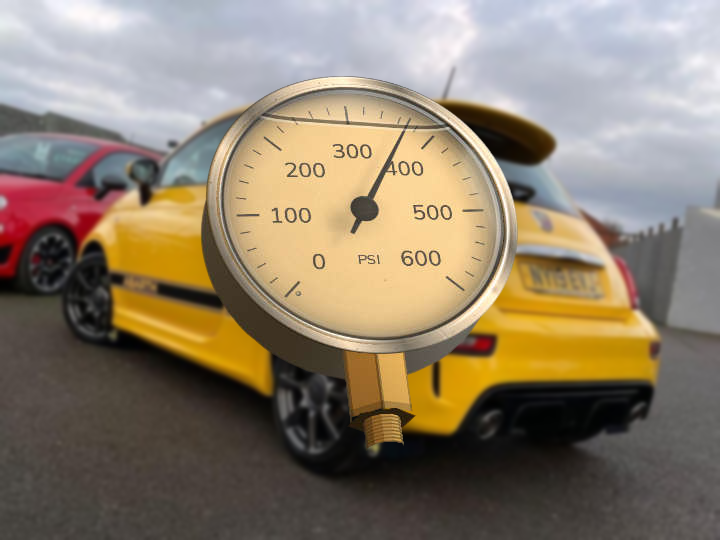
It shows 370 psi
